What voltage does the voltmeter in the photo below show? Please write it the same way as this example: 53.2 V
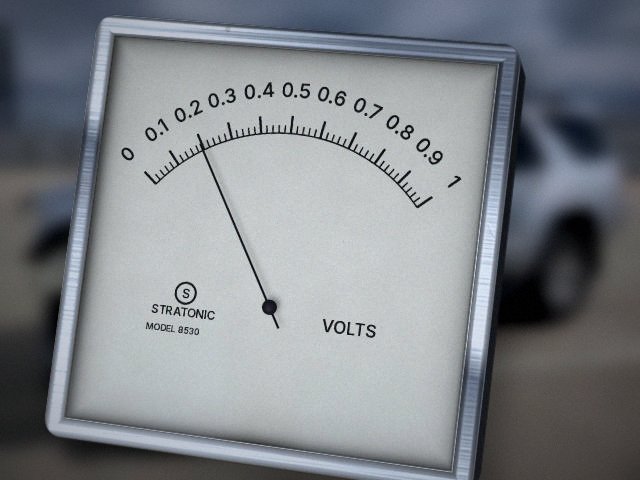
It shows 0.2 V
